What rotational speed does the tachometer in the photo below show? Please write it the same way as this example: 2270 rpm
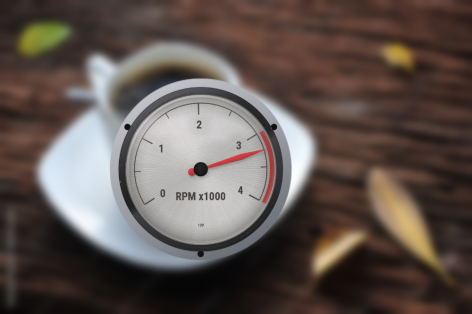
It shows 3250 rpm
